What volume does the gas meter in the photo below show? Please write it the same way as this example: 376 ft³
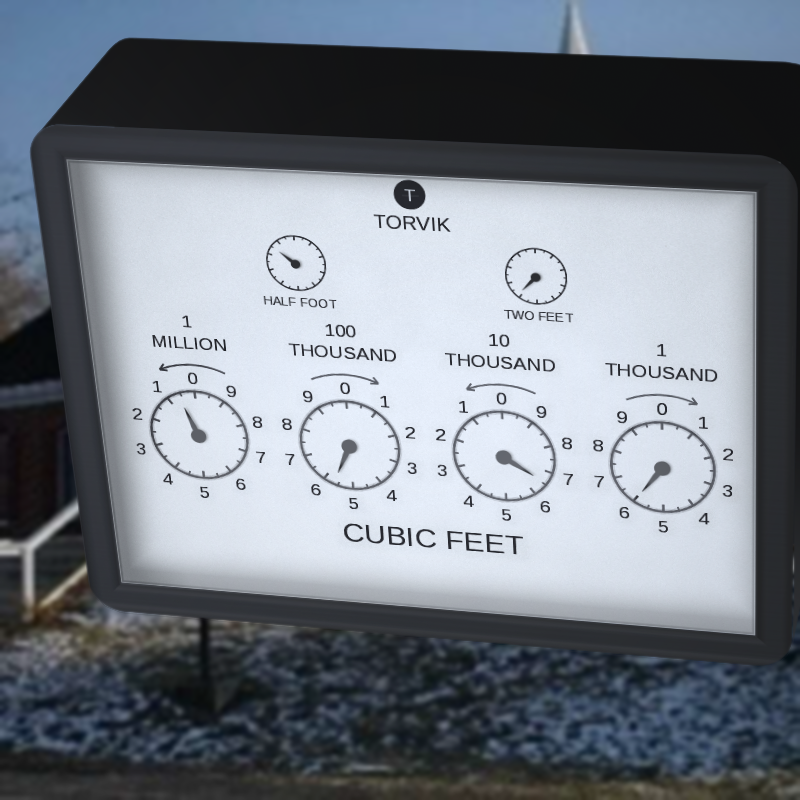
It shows 56600 ft³
